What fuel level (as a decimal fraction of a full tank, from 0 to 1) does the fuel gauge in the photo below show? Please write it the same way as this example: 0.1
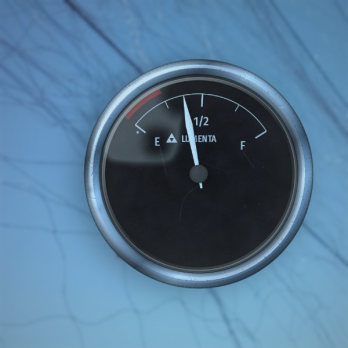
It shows 0.375
